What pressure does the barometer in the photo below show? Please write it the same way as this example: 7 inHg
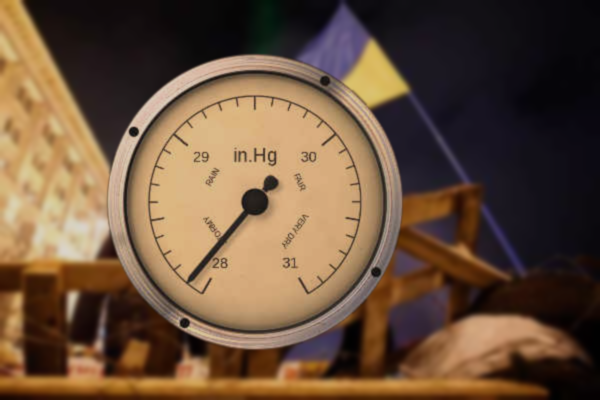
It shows 28.1 inHg
